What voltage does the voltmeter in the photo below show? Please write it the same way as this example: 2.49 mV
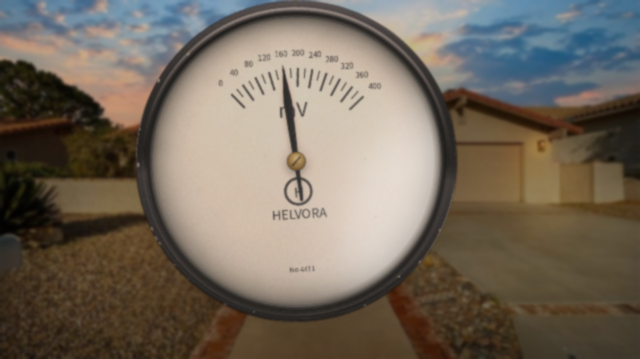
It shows 160 mV
